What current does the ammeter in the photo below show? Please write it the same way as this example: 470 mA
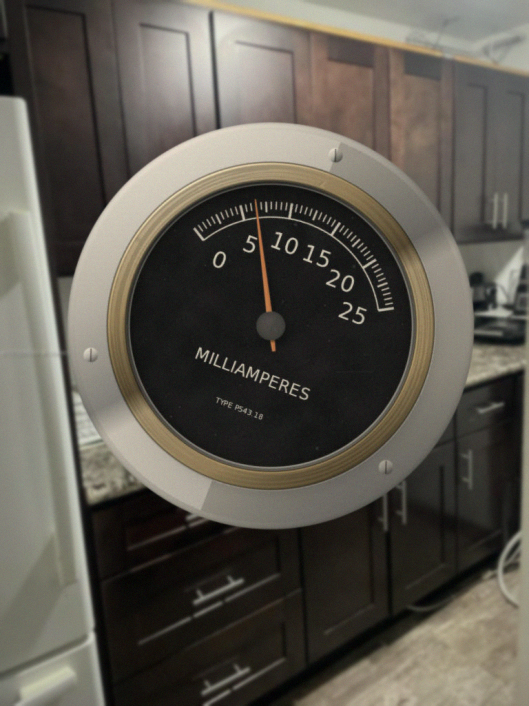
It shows 6.5 mA
